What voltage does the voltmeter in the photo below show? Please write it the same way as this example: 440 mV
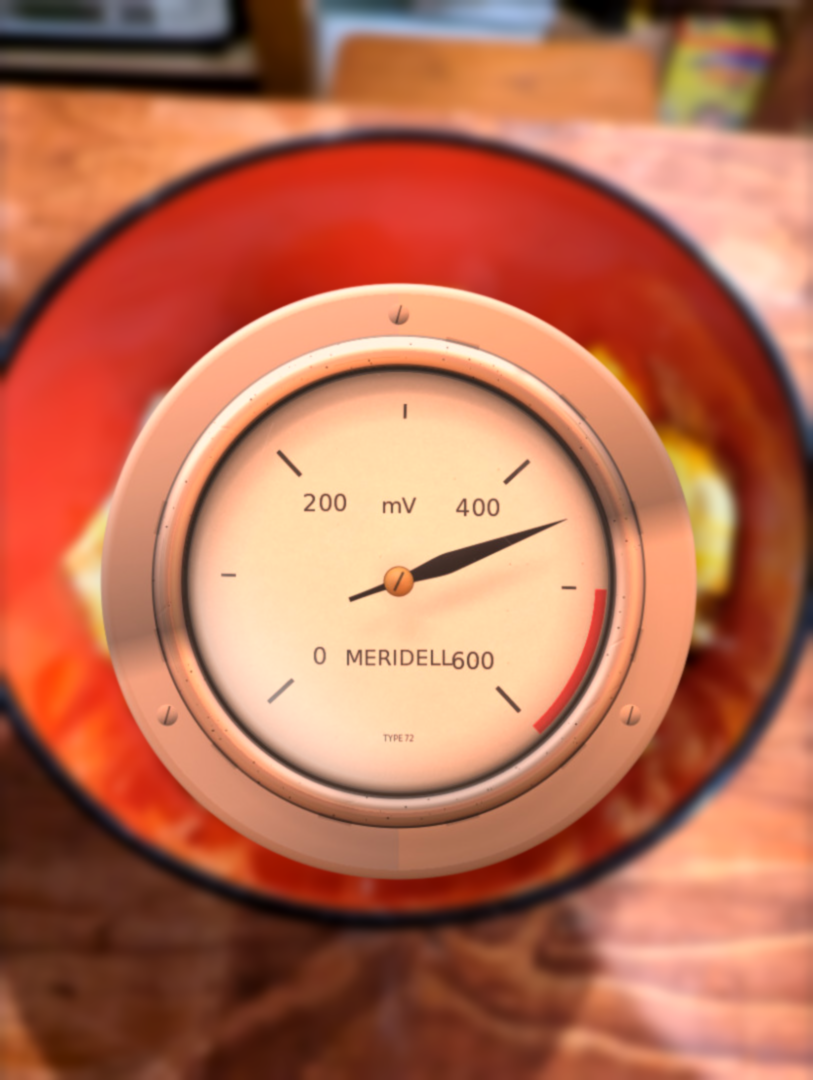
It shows 450 mV
